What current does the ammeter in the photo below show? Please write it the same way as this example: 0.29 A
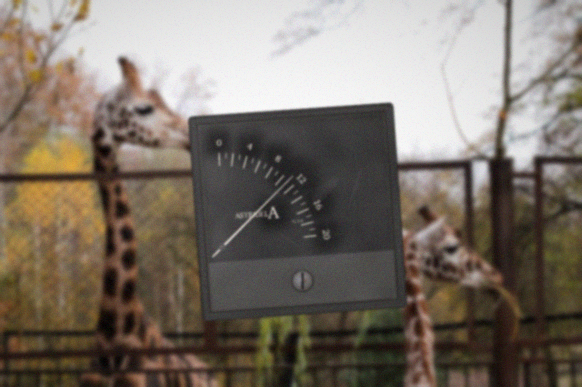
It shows 11 A
